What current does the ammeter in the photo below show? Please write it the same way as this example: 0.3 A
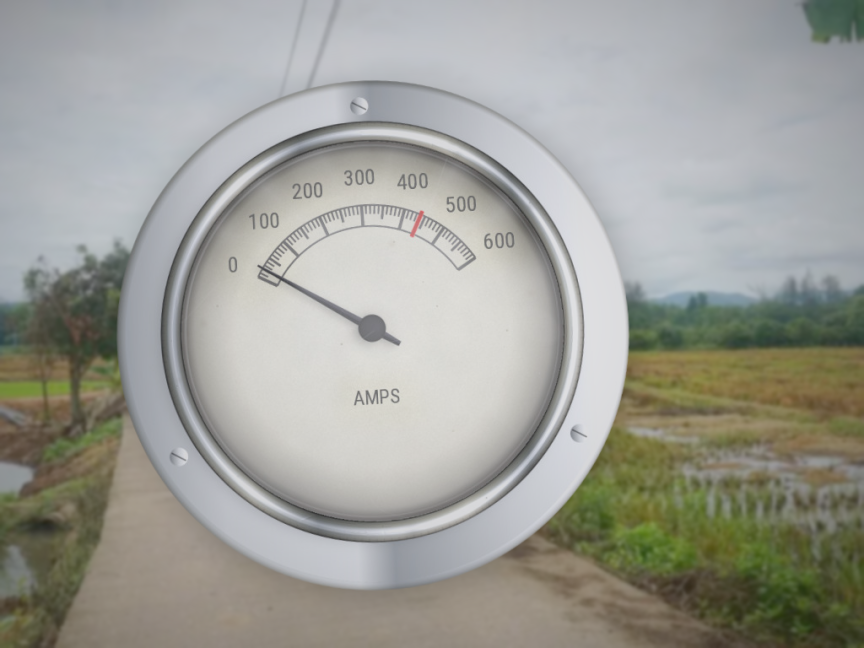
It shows 20 A
